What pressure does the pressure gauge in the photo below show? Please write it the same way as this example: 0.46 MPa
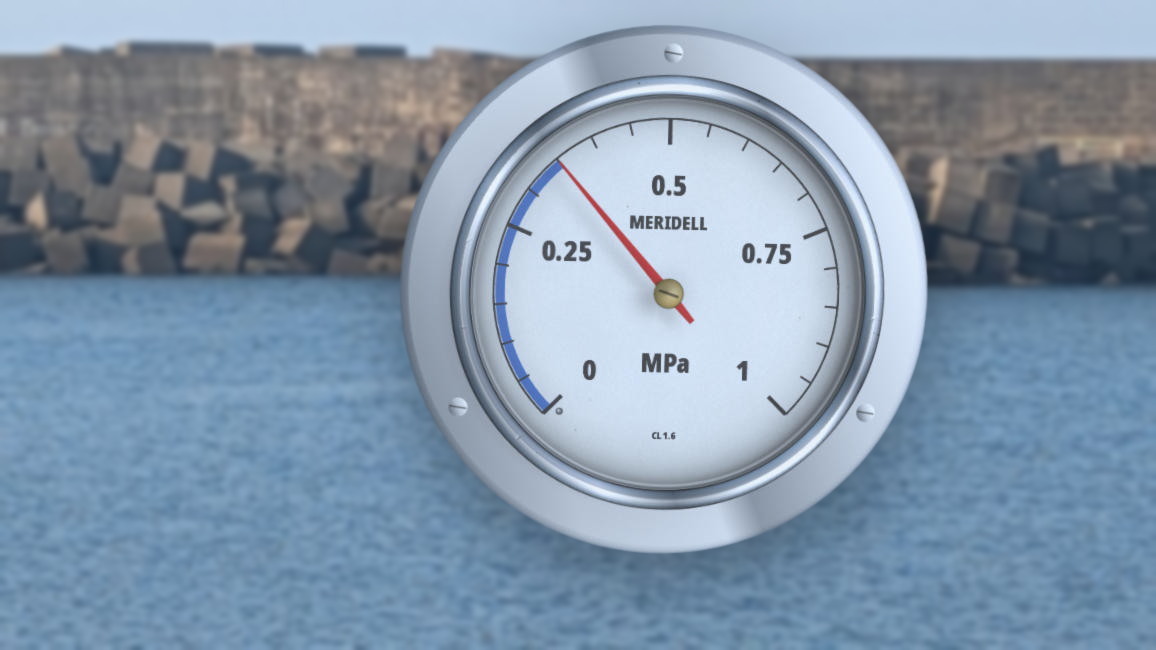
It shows 0.35 MPa
